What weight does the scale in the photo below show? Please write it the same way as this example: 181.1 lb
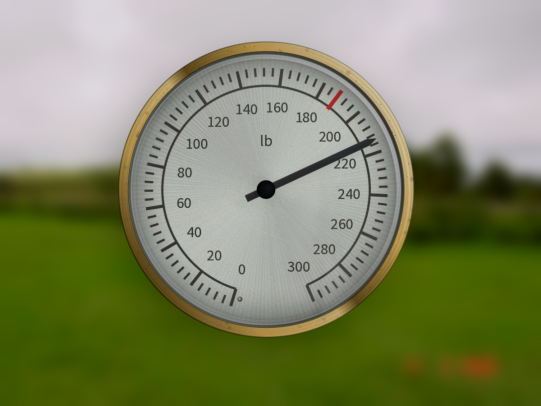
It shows 214 lb
